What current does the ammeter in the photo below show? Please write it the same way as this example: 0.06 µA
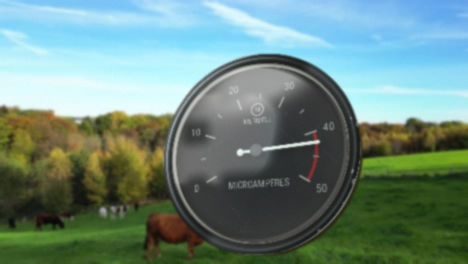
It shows 42.5 µA
